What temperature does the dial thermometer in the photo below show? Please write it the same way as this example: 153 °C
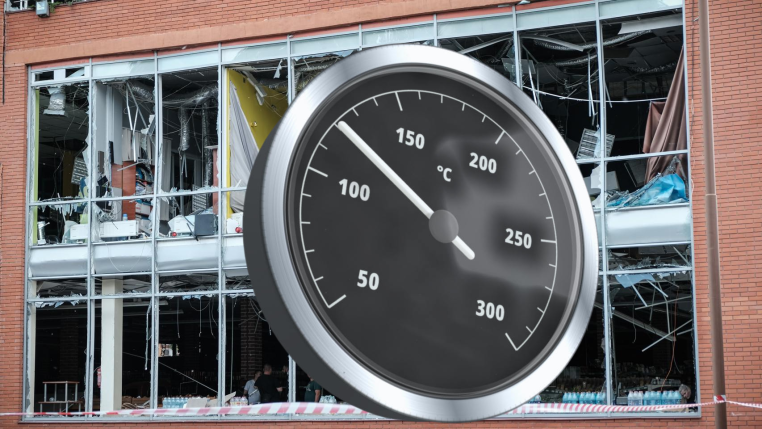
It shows 120 °C
